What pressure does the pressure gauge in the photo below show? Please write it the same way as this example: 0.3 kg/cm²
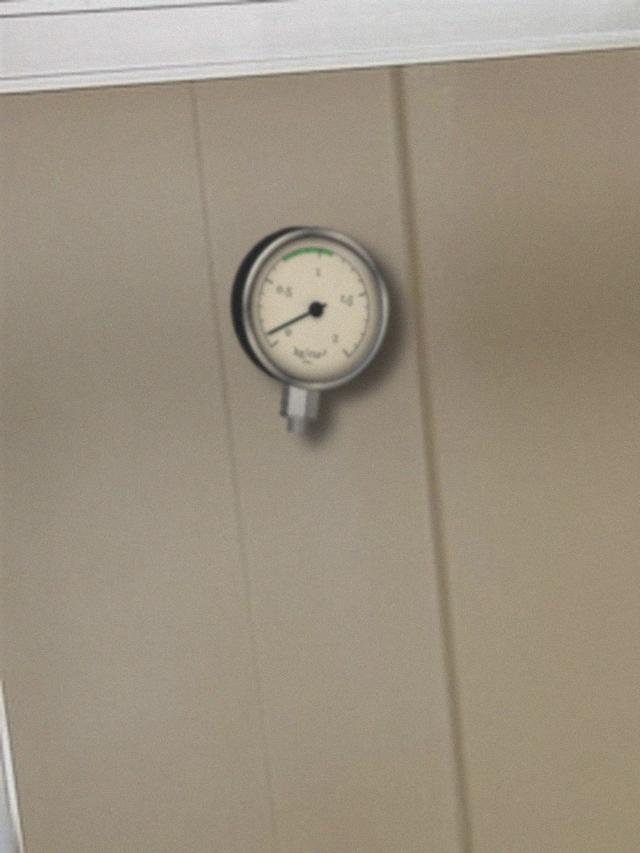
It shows 0.1 kg/cm²
